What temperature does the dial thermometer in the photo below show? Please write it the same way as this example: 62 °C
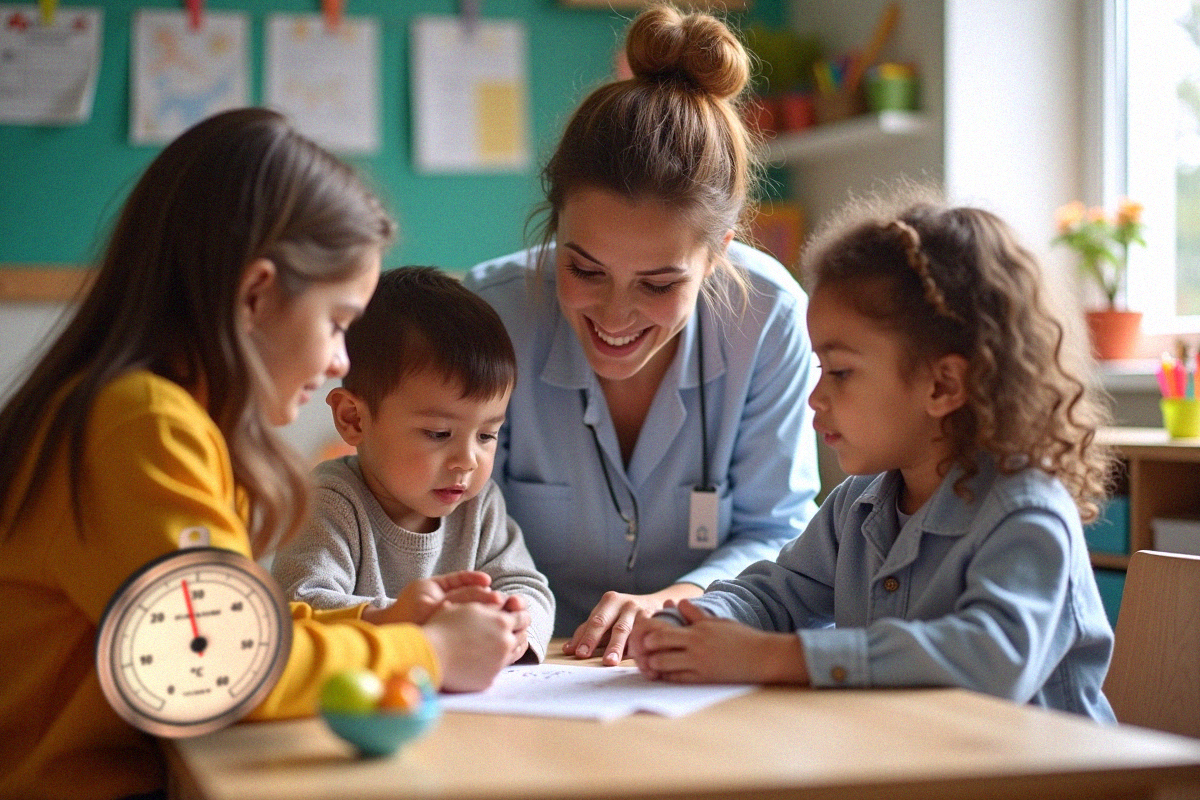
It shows 27.5 °C
